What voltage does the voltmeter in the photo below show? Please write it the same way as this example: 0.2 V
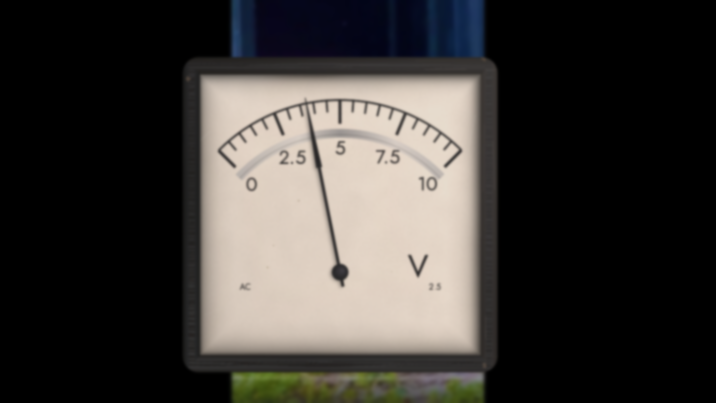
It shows 3.75 V
